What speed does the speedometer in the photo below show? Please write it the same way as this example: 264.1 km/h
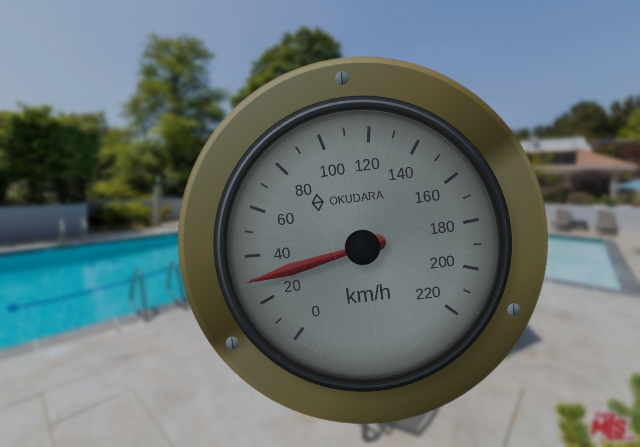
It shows 30 km/h
